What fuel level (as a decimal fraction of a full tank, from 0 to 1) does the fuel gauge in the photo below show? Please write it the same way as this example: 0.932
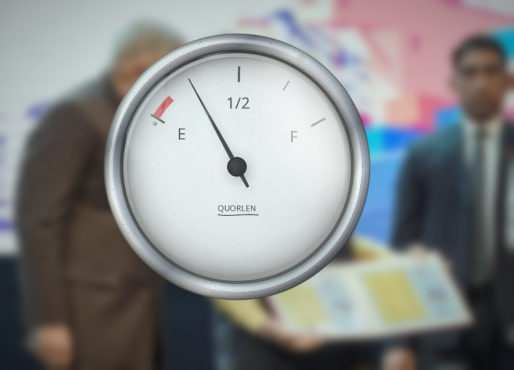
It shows 0.25
